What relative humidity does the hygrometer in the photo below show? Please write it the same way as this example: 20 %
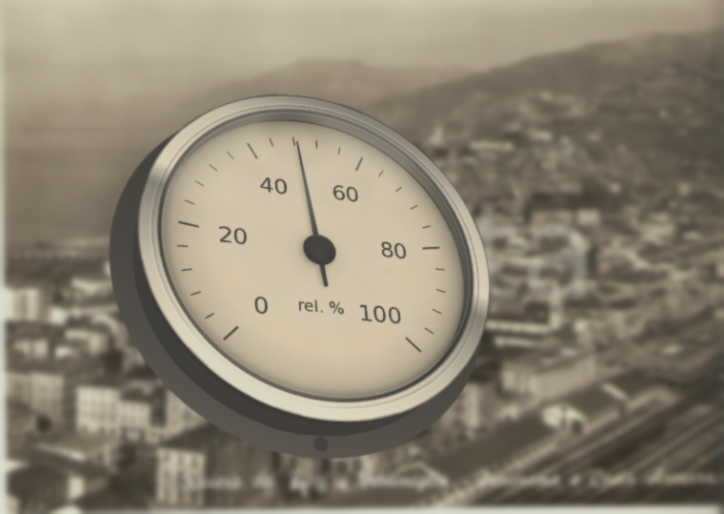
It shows 48 %
